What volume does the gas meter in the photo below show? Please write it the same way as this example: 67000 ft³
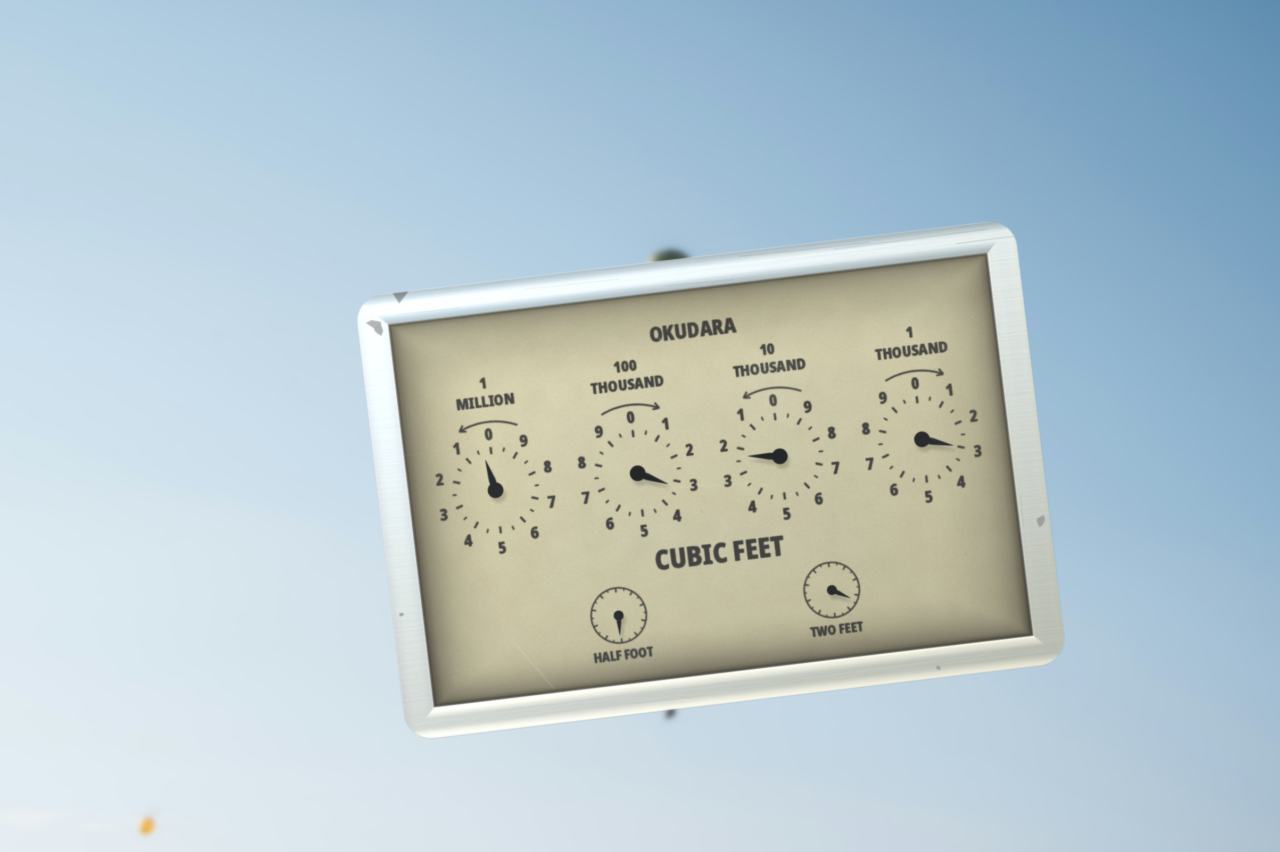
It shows 32300 ft³
